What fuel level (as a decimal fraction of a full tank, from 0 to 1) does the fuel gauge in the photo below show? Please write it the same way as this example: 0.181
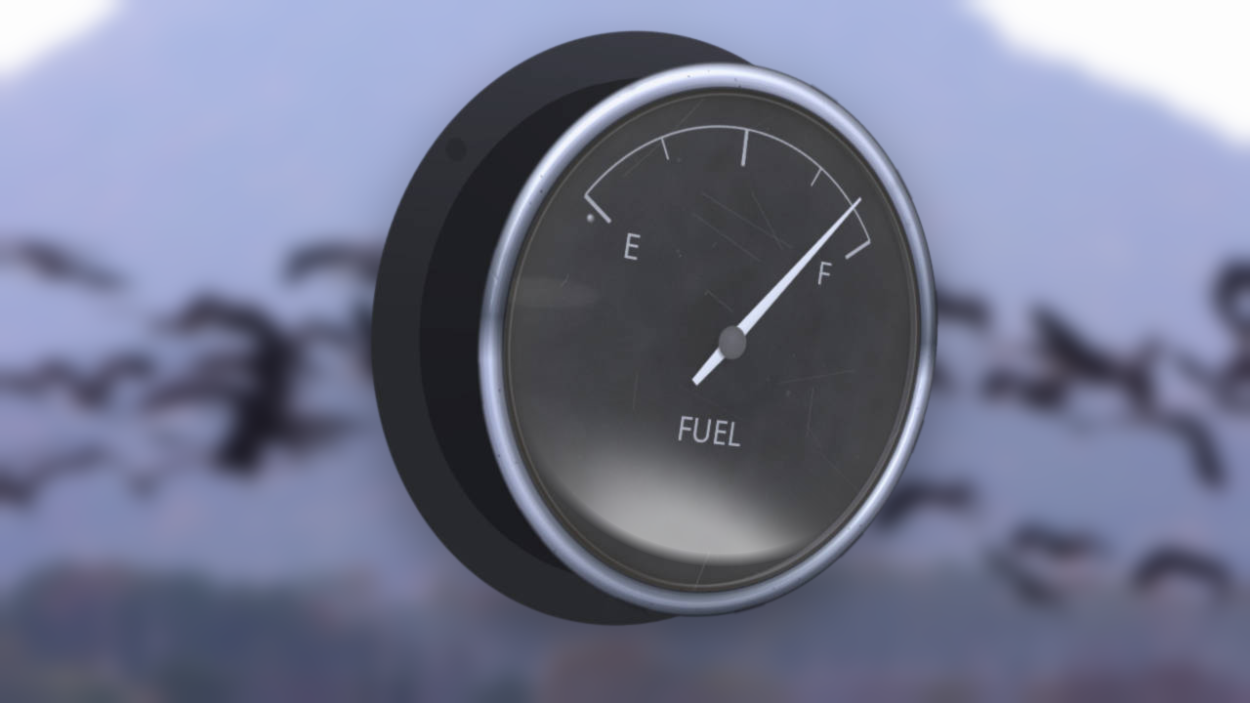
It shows 0.875
